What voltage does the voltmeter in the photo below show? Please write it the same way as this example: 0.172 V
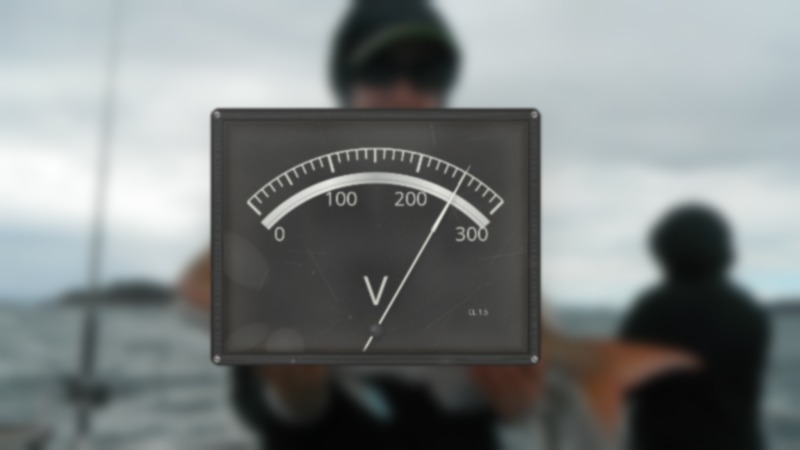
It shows 250 V
